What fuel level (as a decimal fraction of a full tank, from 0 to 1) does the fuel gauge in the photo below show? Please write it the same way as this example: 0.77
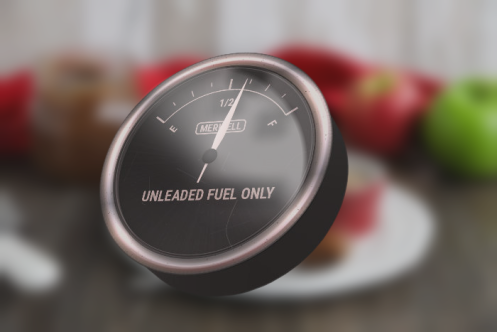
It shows 0.625
